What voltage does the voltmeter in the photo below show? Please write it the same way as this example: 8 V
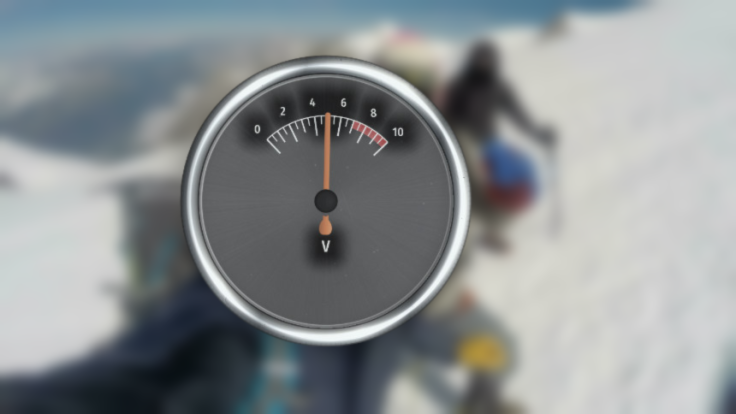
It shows 5 V
